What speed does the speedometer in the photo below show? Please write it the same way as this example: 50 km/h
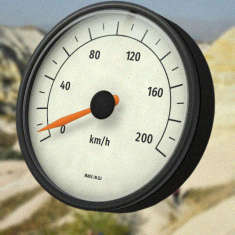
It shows 5 km/h
